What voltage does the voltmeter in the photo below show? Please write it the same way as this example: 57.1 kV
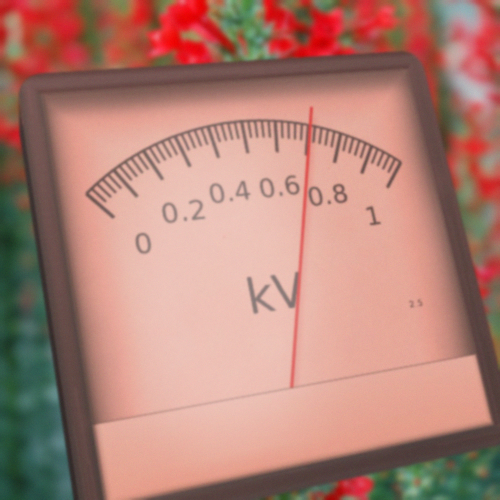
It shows 0.7 kV
